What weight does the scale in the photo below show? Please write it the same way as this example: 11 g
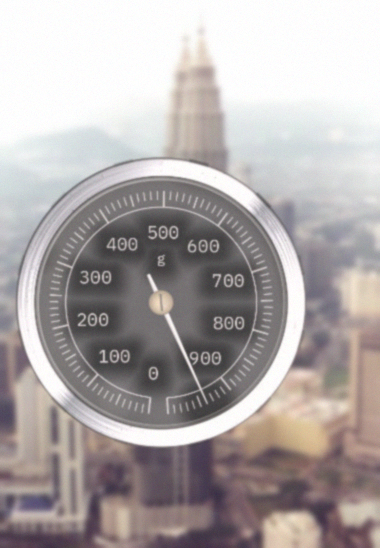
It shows 940 g
